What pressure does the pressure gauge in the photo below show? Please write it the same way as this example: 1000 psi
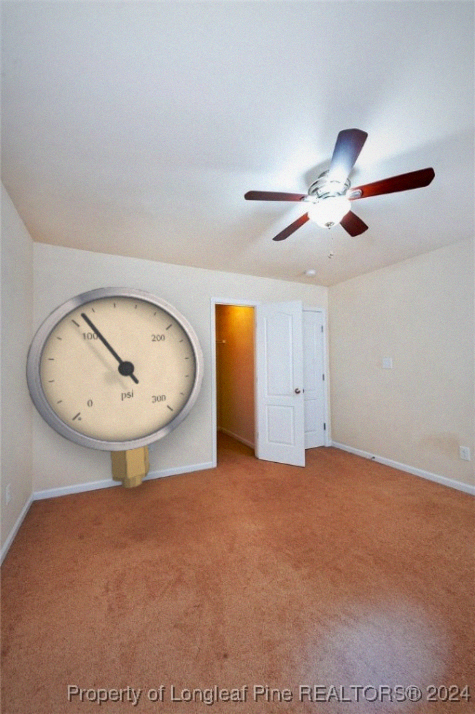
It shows 110 psi
